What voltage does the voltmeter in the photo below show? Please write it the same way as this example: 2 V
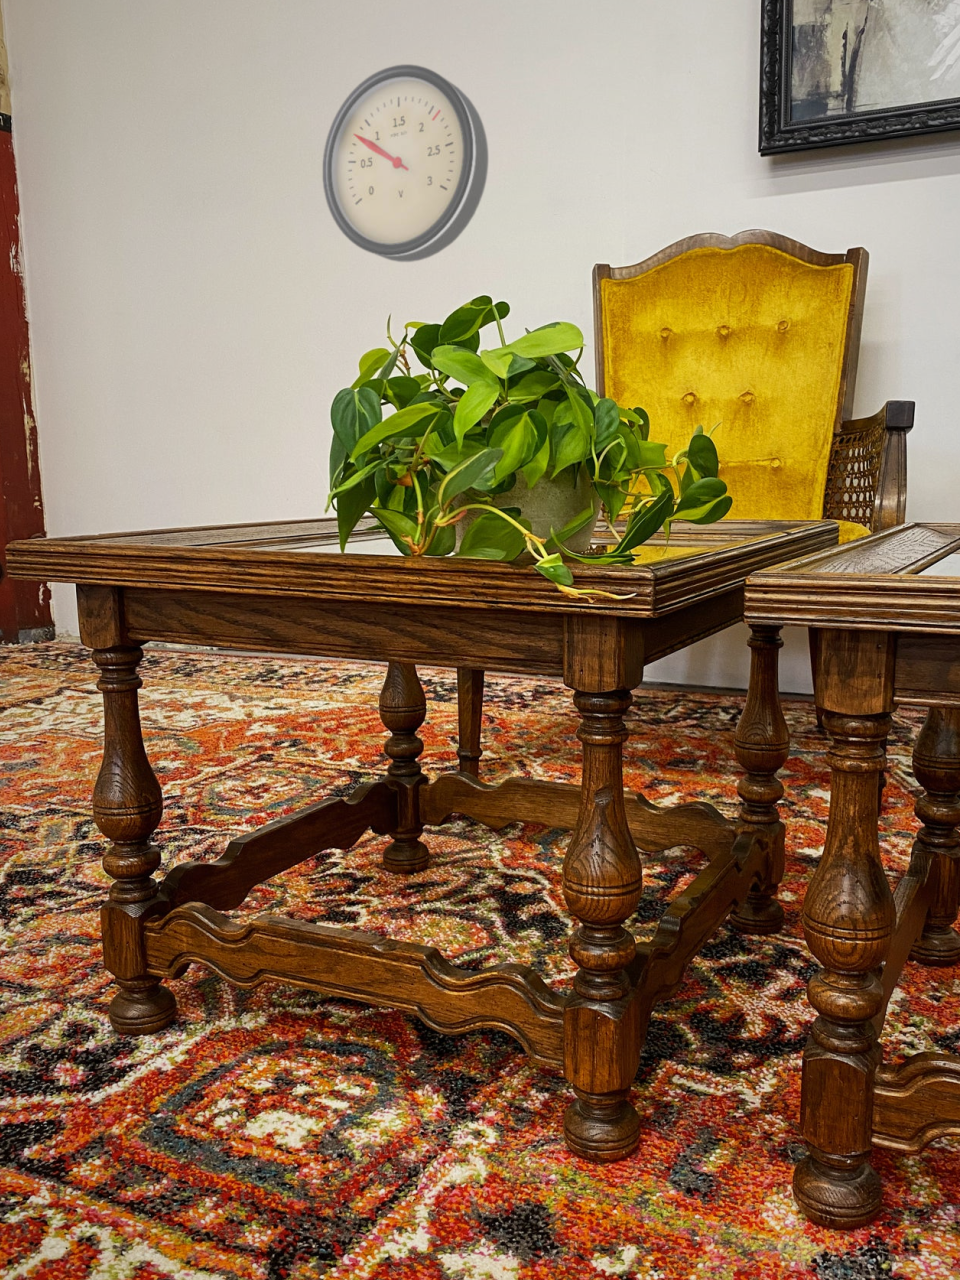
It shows 0.8 V
